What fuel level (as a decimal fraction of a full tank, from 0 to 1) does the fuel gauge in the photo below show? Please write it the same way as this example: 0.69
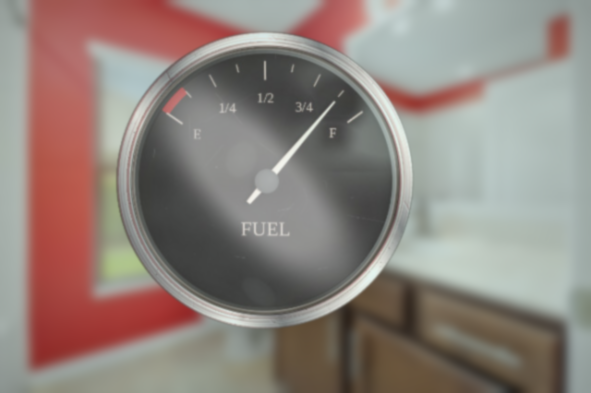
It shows 0.875
